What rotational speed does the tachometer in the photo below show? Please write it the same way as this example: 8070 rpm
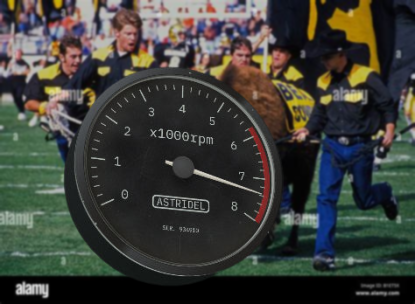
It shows 7400 rpm
